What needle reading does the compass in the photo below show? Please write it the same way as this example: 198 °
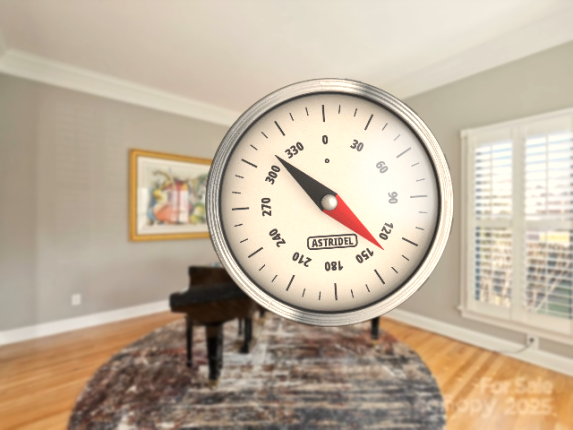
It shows 135 °
